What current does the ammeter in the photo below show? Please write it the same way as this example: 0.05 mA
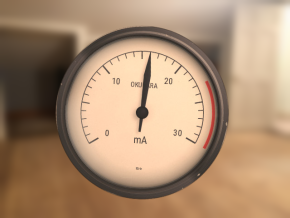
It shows 16 mA
